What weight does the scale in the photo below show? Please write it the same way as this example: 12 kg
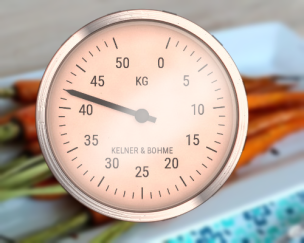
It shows 42 kg
